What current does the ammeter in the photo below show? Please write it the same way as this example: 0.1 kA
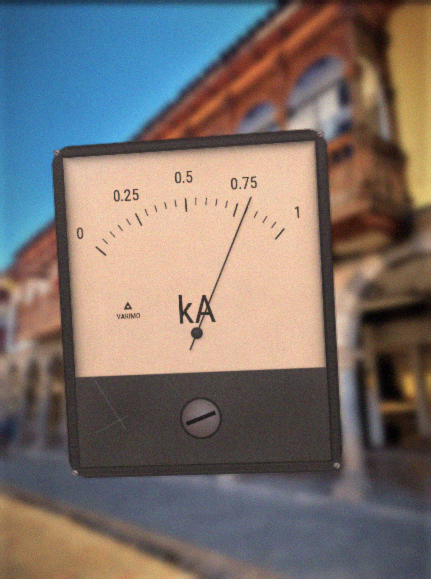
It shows 0.8 kA
